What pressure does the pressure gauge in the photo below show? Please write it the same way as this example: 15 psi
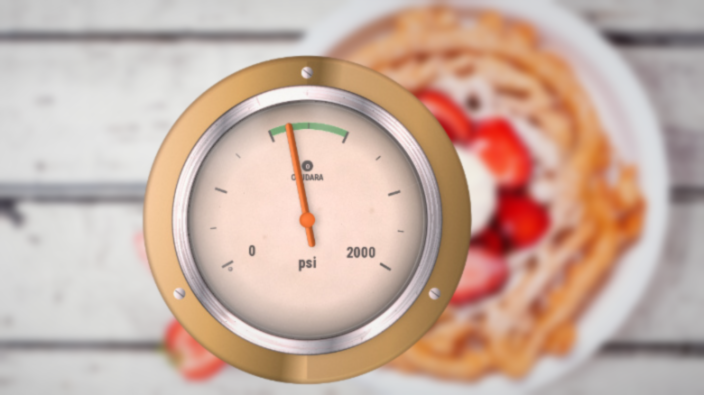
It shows 900 psi
